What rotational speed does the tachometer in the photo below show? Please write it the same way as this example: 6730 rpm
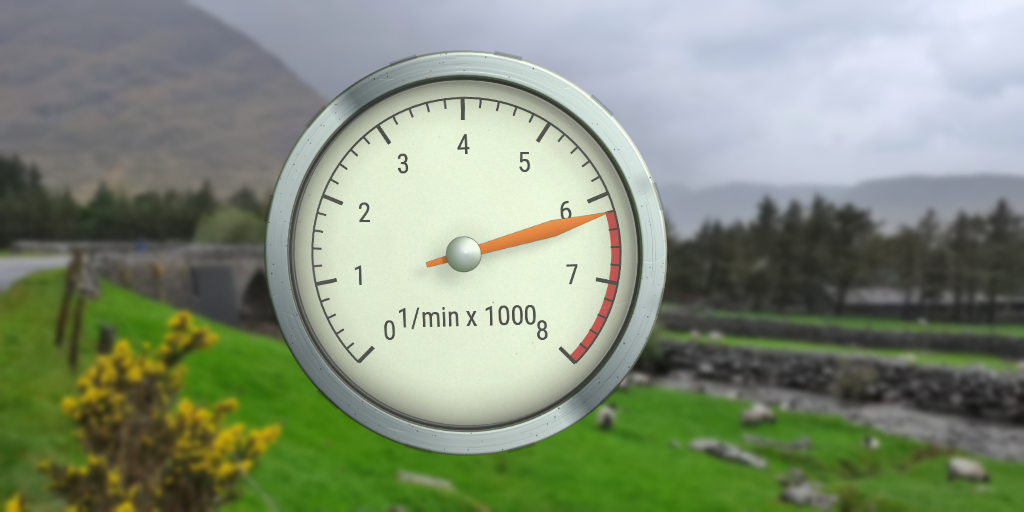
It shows 6200 rpm
